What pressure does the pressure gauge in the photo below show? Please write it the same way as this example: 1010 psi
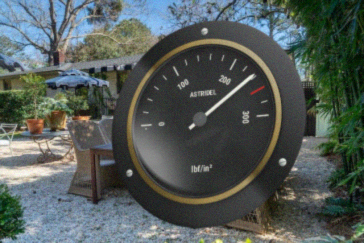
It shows 240 psi
